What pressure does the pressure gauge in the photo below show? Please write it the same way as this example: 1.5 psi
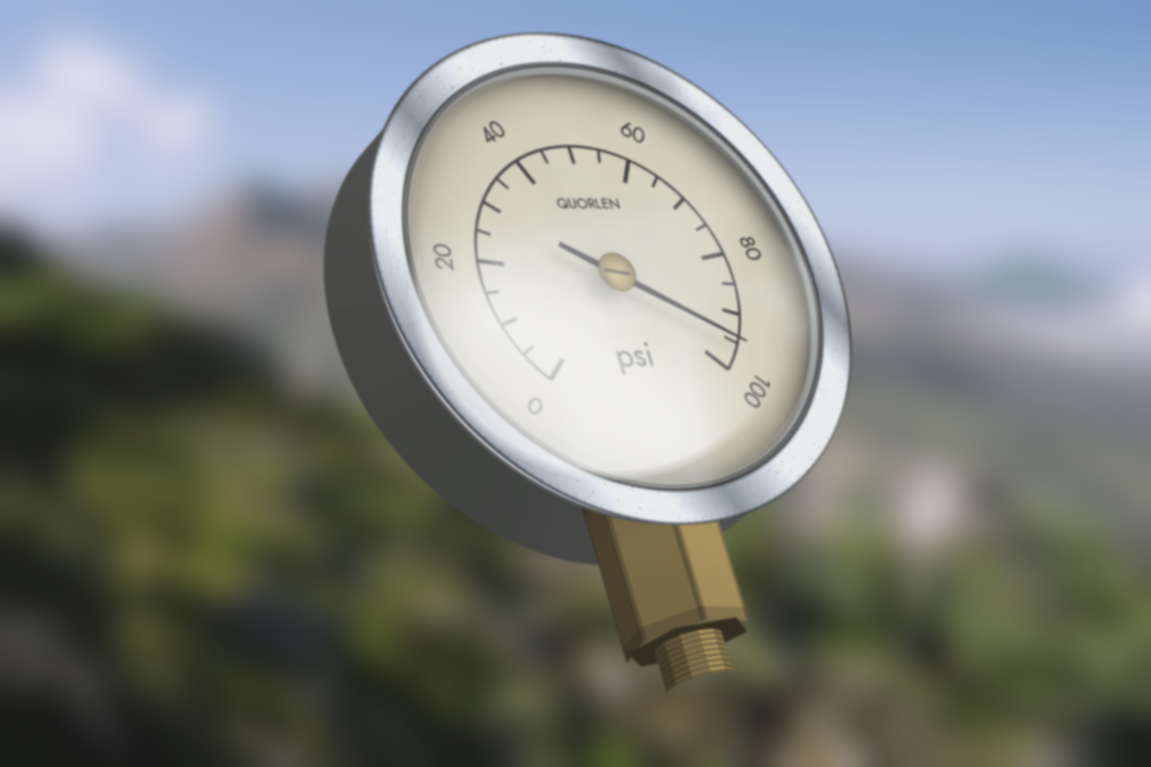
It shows 95 psi
